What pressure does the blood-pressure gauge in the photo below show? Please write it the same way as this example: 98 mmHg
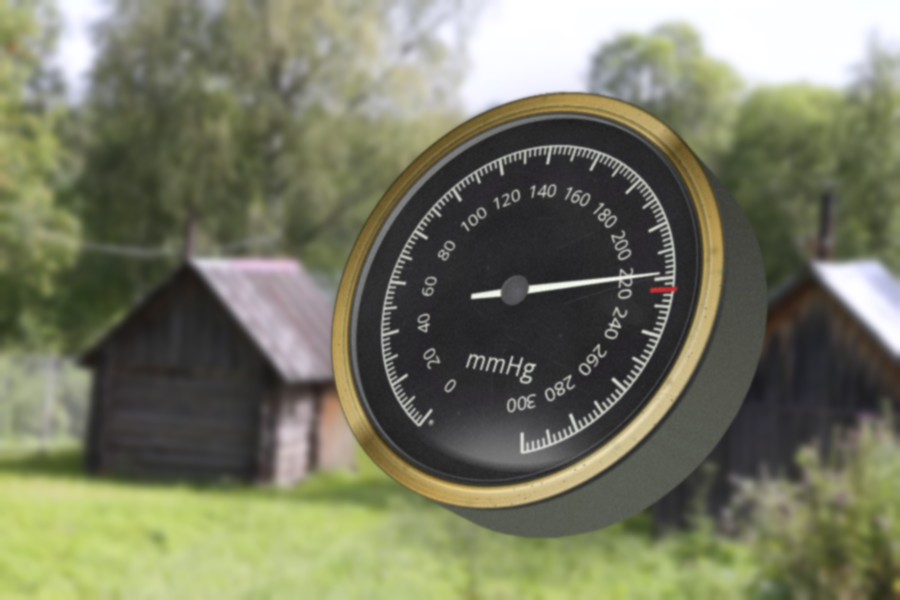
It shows 220 mmHg
